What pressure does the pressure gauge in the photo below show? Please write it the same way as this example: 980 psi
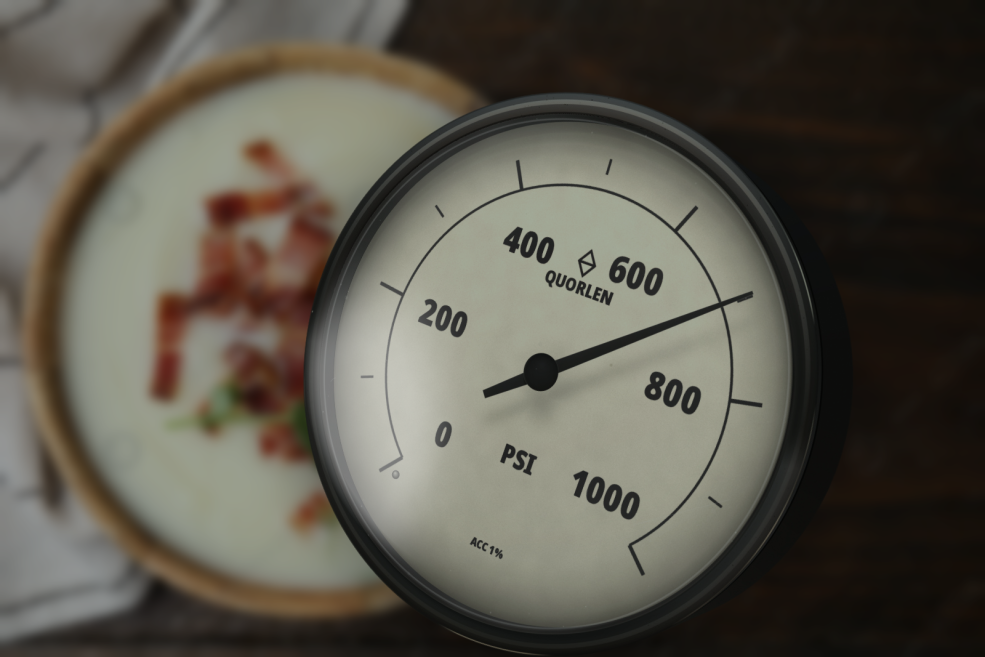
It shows 700 psi
